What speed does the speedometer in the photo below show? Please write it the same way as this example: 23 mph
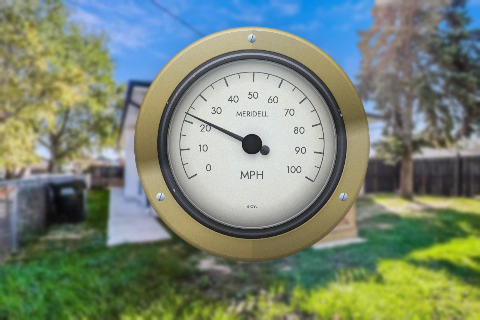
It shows 22.5 mph
